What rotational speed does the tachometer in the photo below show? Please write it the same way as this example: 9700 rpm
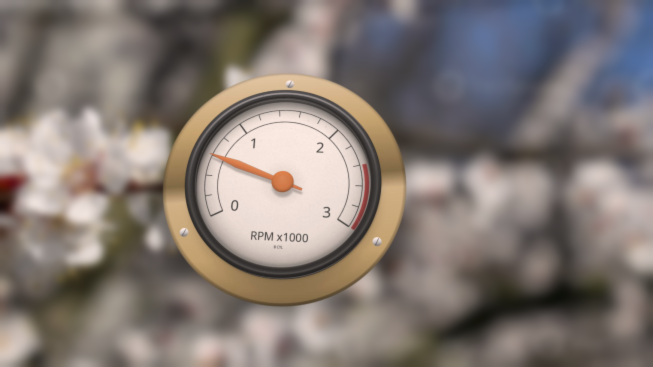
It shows 600 rpm
